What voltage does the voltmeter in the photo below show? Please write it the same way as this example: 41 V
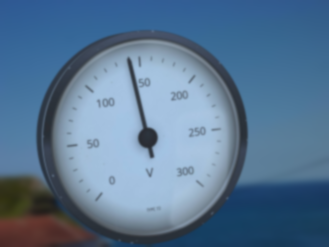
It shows 140 V
